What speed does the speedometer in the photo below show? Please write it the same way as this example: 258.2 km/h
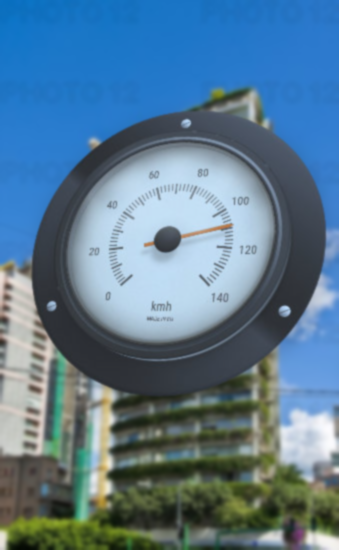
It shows 110 km/h
